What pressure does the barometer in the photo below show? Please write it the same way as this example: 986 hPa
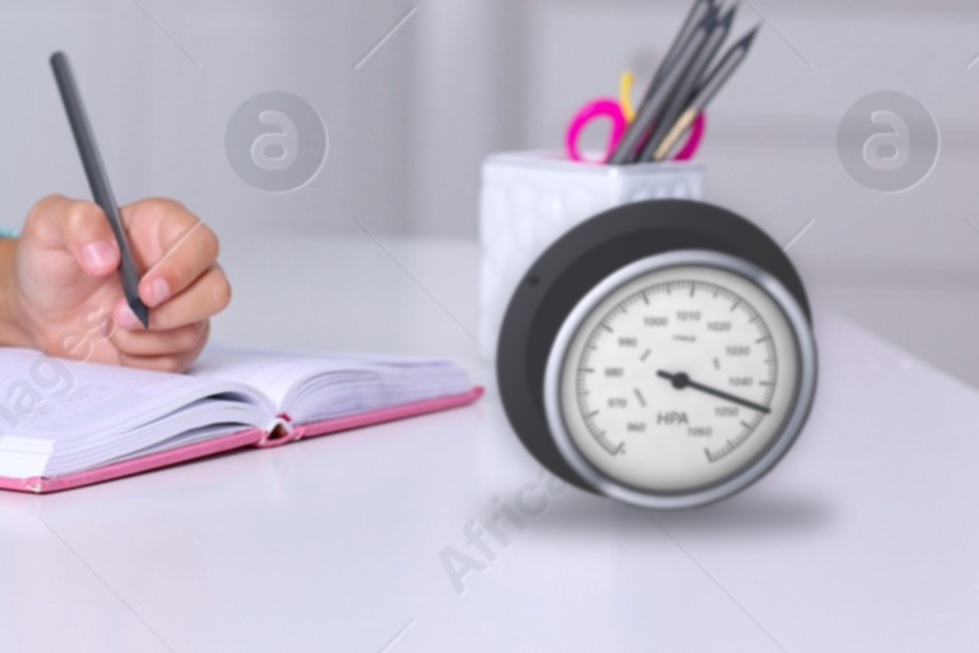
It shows 1045 hPa
